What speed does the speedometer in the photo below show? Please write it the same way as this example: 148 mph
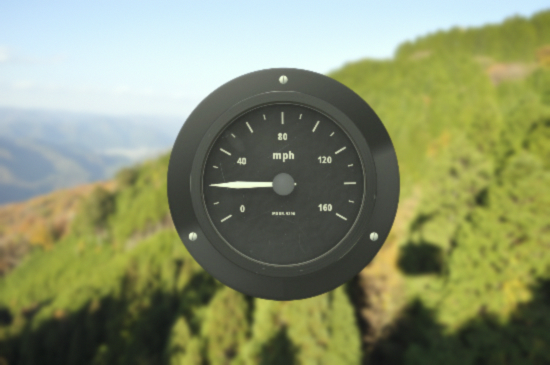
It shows 20 mph
